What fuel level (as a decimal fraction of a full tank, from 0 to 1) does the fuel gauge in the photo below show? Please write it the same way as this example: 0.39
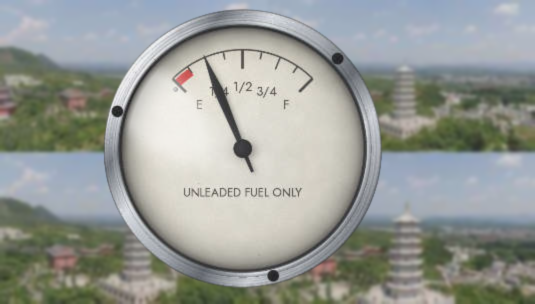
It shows 0.25
